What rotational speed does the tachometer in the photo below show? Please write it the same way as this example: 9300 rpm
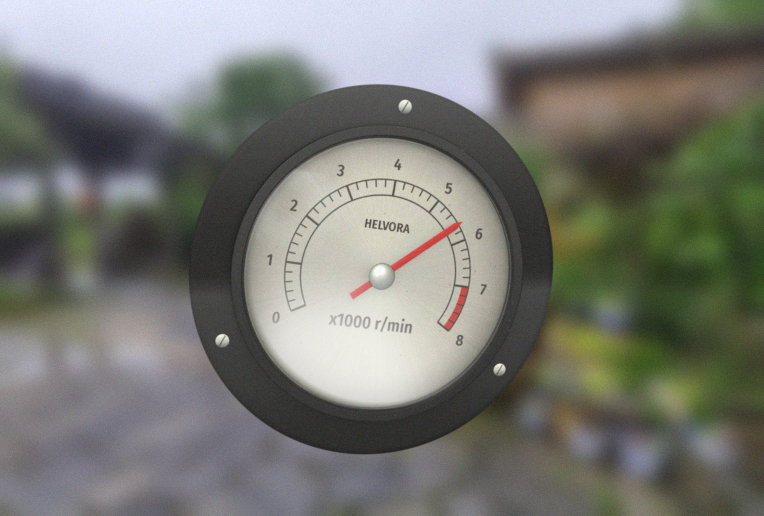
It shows 5600 rpm
